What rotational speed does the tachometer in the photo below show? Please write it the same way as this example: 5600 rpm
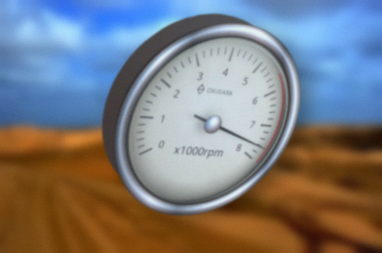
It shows 7600 rpm
